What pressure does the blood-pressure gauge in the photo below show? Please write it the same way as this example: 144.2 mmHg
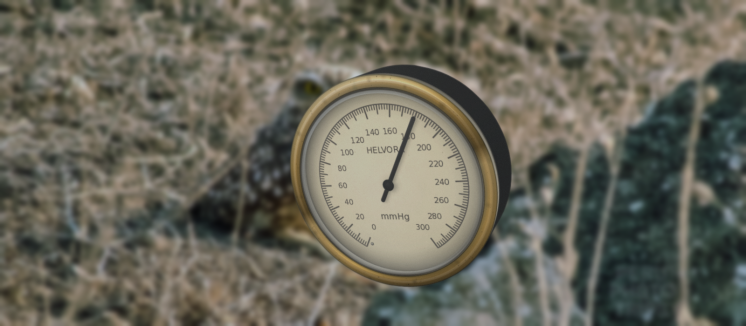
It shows 180 mmHg
